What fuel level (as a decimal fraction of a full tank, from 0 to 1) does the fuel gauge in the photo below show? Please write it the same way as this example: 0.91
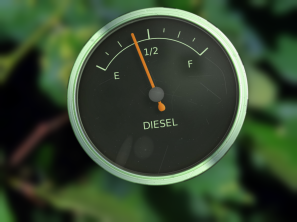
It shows 0.375
